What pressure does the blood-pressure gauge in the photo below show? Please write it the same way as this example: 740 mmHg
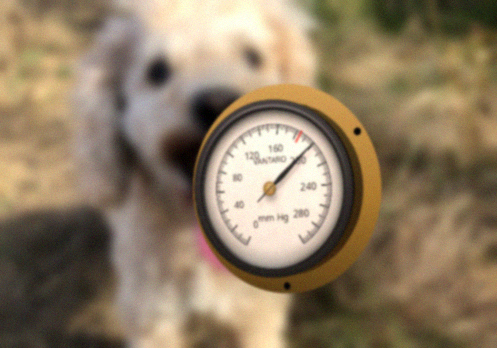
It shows 200 mmHg
